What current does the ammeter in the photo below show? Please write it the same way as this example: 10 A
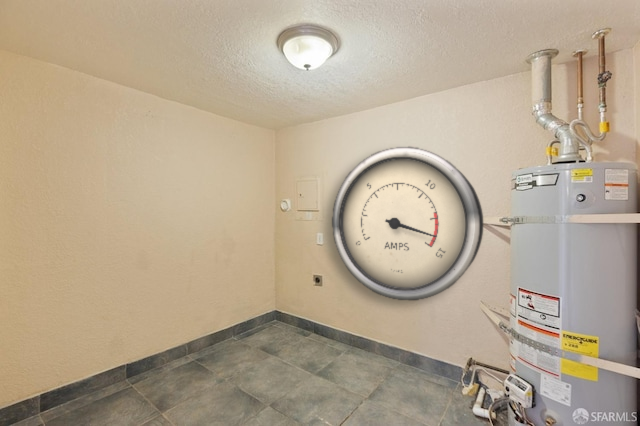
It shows 14 A
